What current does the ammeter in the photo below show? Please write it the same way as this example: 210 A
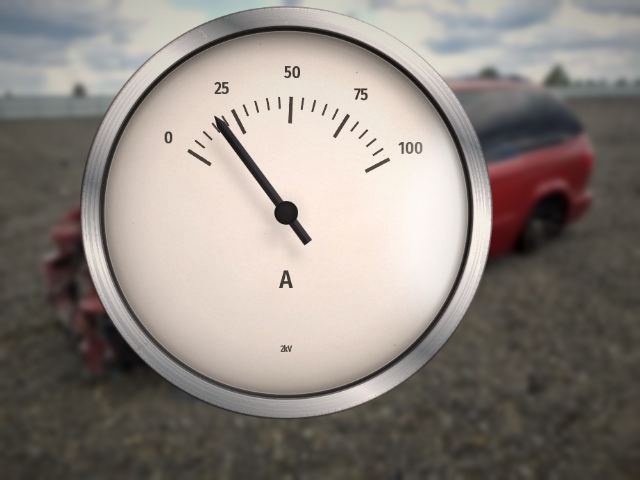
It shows 17.5 A
